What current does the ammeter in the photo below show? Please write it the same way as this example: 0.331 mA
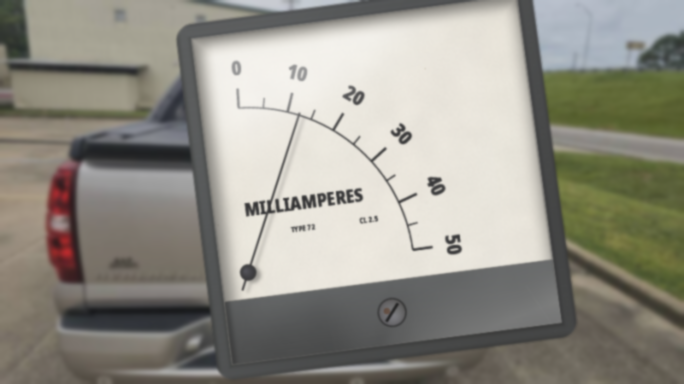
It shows 12.5 mA
